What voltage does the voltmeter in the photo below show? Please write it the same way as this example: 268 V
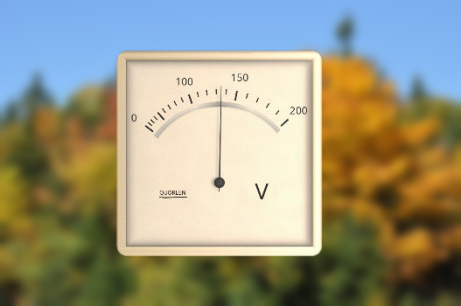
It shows 135 V
